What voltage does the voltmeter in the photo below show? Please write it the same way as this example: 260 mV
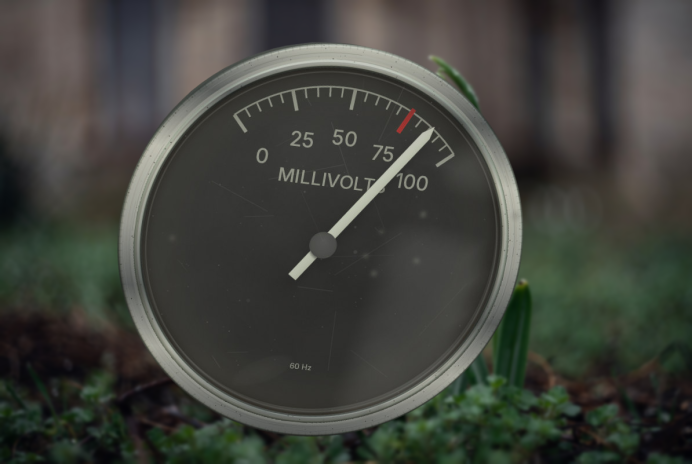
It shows 85 mV
